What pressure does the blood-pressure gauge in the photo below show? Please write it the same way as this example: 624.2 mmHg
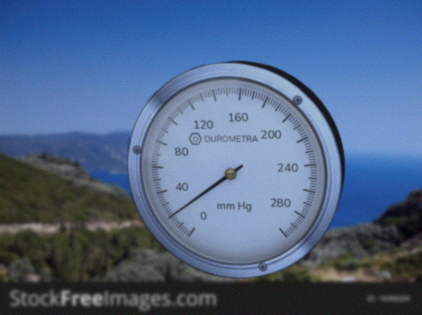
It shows 20 mmHg
